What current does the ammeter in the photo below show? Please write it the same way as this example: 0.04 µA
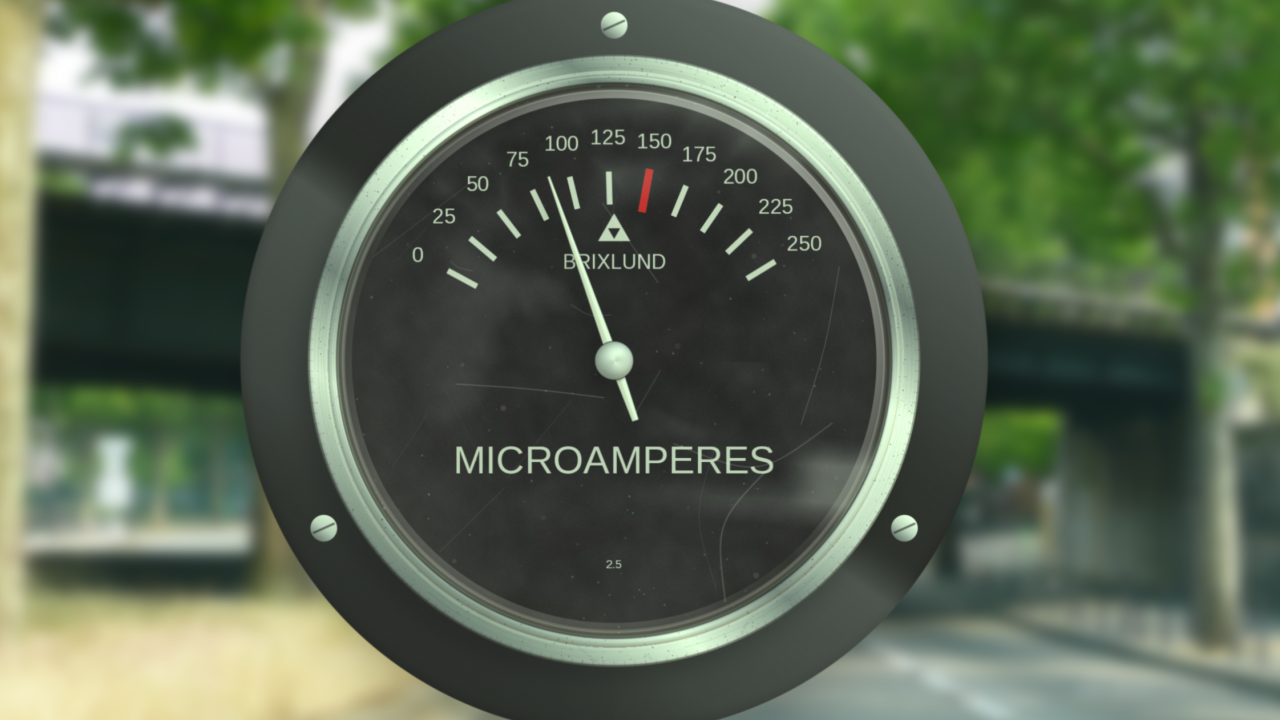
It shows 87.5 µA
